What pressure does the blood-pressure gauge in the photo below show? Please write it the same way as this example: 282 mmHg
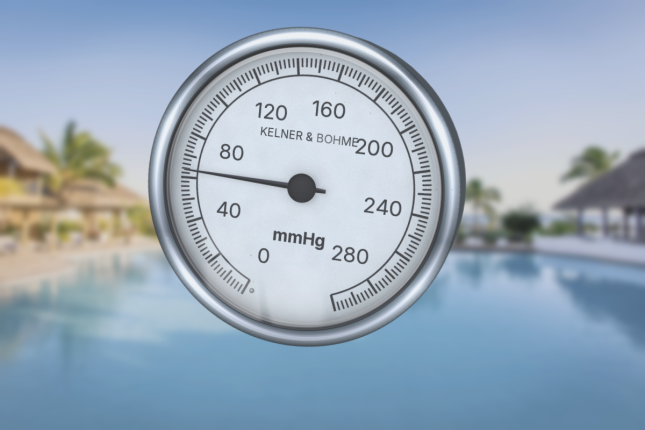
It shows 64 mmHg
